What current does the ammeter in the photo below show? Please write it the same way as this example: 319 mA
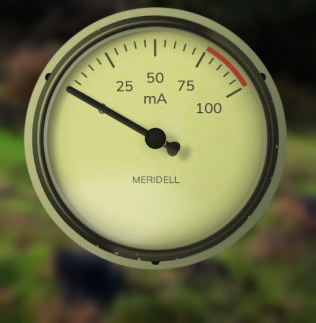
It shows 0 mA
